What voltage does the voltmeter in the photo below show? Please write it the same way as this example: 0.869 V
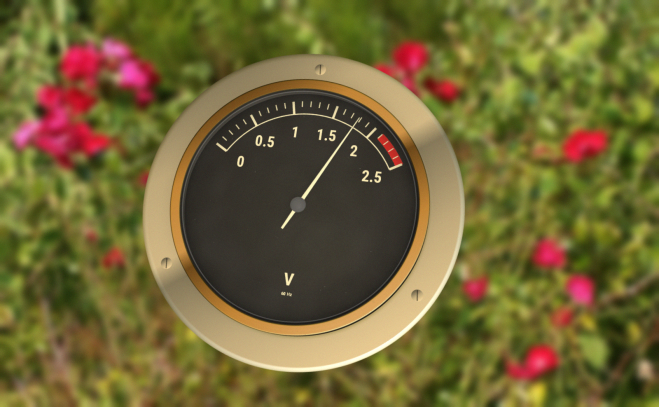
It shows 1.8 V
